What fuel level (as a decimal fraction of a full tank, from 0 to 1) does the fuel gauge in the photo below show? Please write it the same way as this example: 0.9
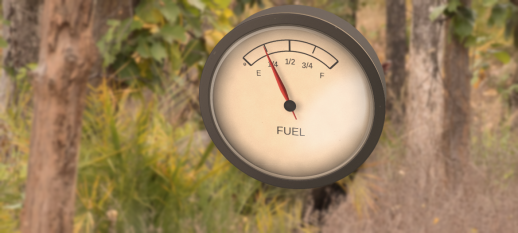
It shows 0.25
